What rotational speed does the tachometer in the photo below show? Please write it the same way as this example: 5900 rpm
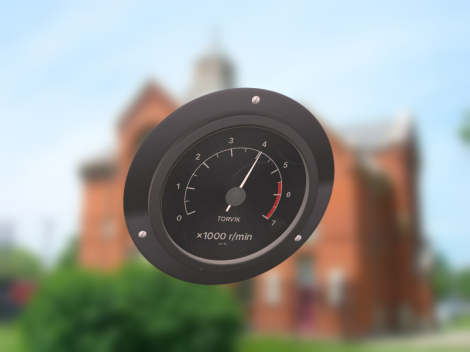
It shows 4000 rpm
